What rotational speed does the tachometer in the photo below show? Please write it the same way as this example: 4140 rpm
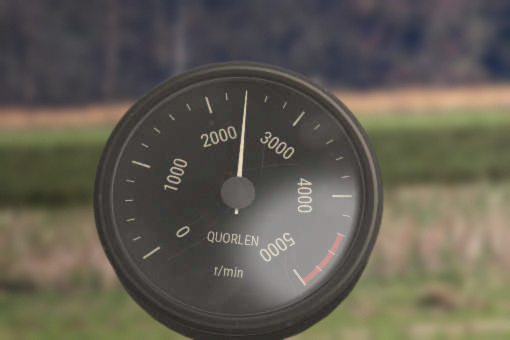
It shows 2400 rpm
